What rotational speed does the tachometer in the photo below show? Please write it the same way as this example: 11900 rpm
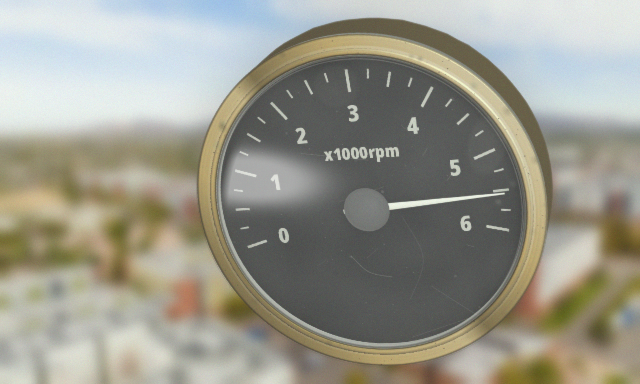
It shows 5500 rpm
